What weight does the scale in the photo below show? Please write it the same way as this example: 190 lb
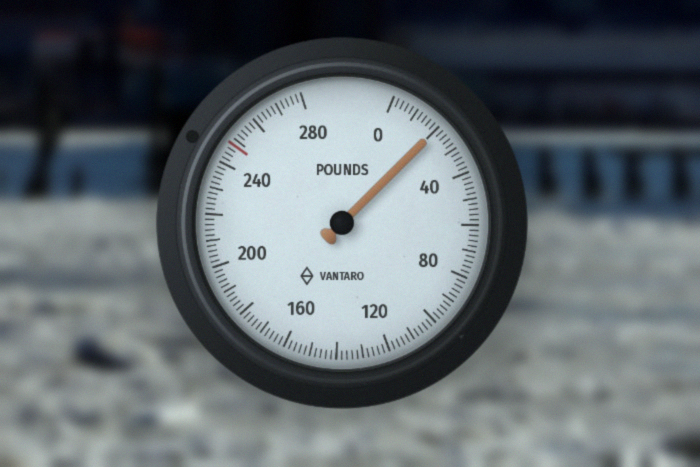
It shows 20 lb
